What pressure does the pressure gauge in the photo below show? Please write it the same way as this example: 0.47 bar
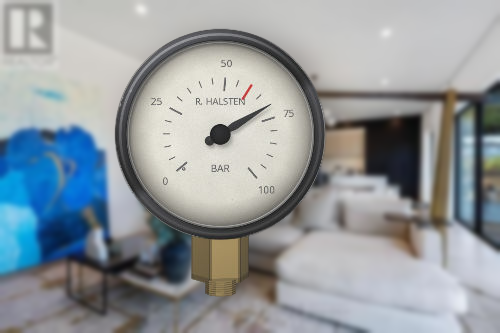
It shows 70 bar
